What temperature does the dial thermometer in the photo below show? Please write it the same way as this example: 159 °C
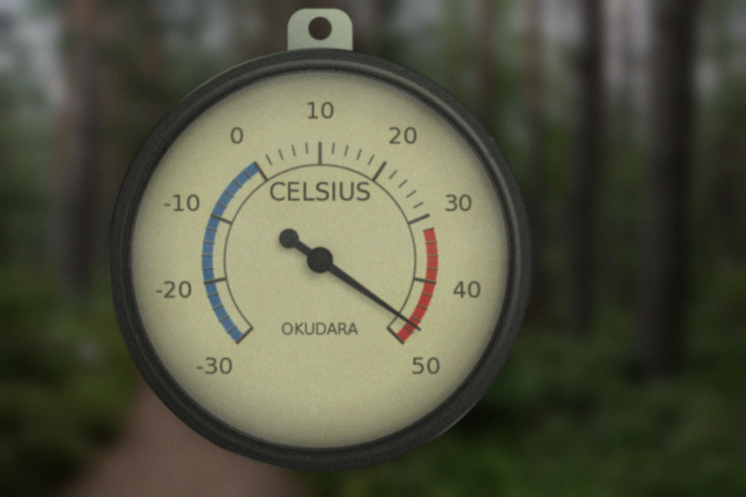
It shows 47 °C
